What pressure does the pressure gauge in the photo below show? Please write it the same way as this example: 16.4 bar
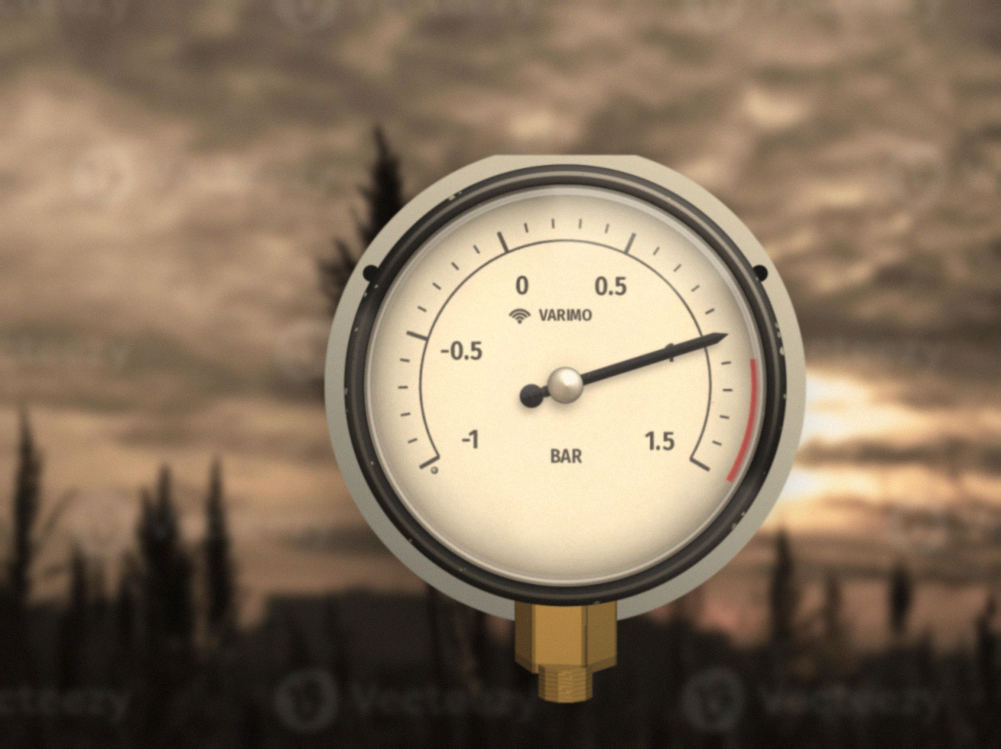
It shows 1 bar
